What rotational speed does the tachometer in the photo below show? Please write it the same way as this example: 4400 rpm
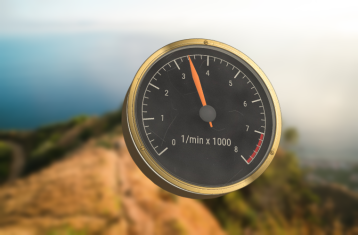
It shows 3400 rpm
